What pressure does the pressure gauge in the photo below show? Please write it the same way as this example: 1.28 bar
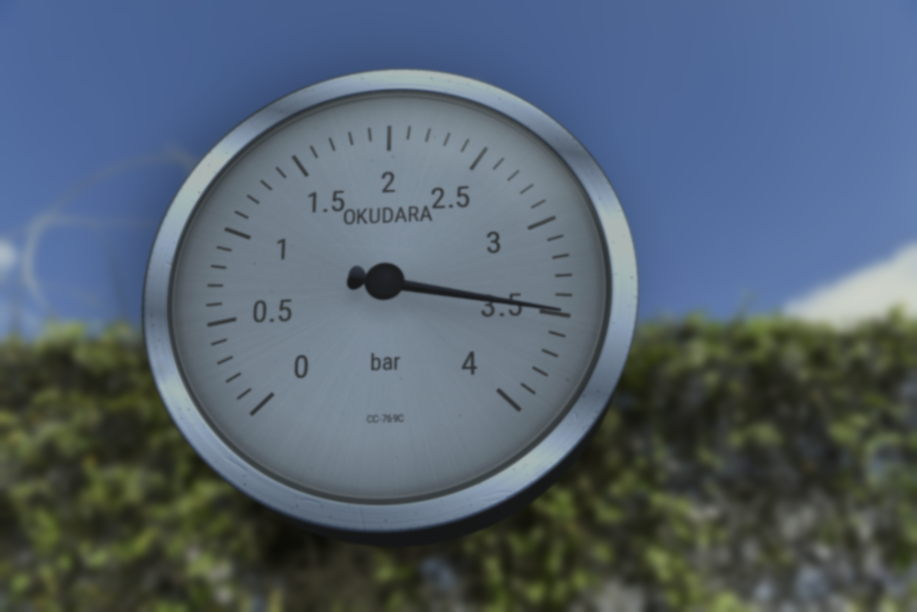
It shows 3.5 bar
